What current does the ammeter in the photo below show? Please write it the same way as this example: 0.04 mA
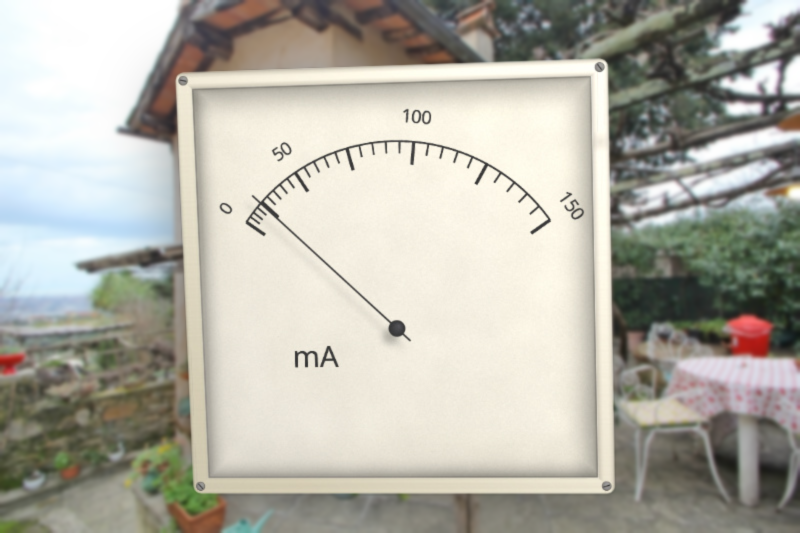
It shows 25 mA
